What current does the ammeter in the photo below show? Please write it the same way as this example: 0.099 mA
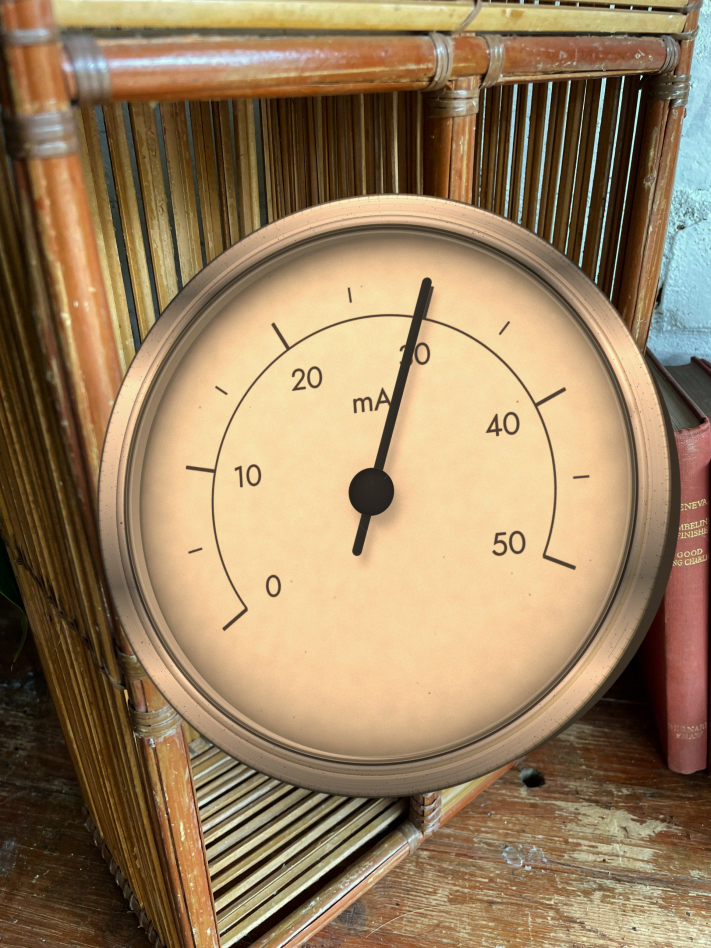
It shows 30 mA
